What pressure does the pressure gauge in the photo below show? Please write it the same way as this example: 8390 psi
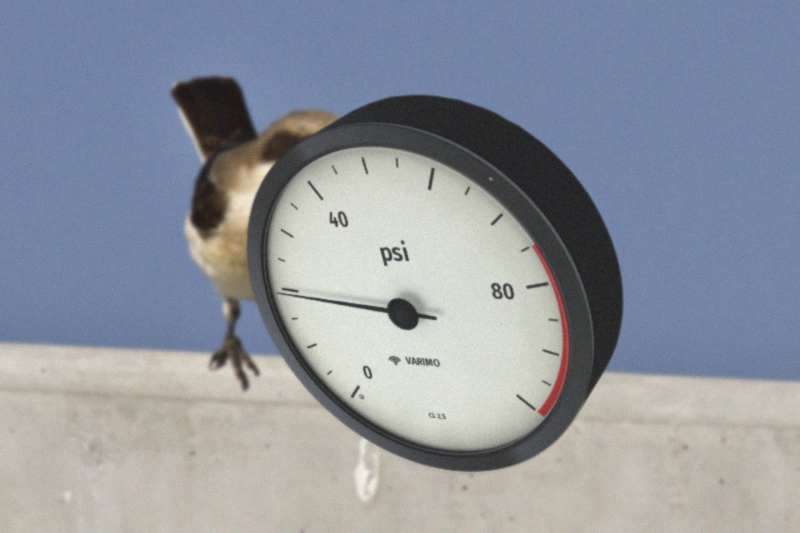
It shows 20 psi
